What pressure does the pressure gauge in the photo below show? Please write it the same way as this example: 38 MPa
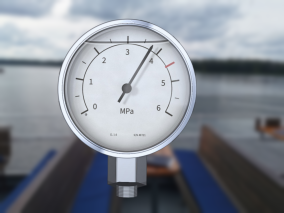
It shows 3.75 MPa
